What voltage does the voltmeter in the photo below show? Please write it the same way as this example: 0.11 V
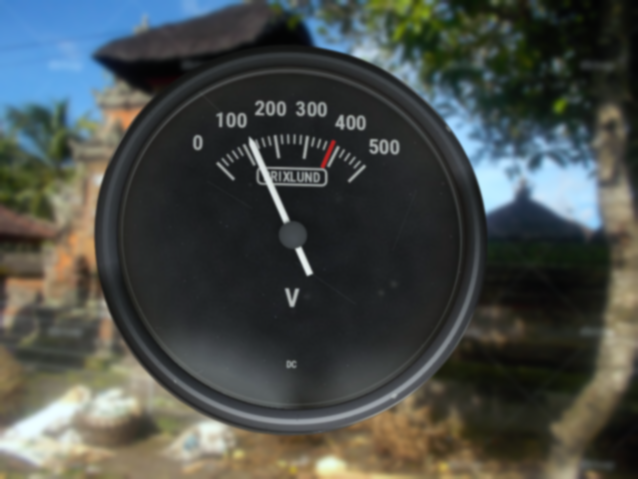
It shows 120 V
